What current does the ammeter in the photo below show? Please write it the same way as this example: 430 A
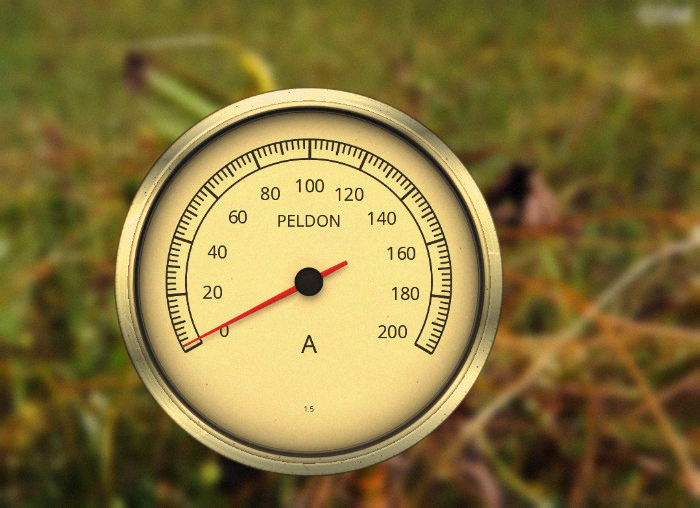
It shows 2 A
